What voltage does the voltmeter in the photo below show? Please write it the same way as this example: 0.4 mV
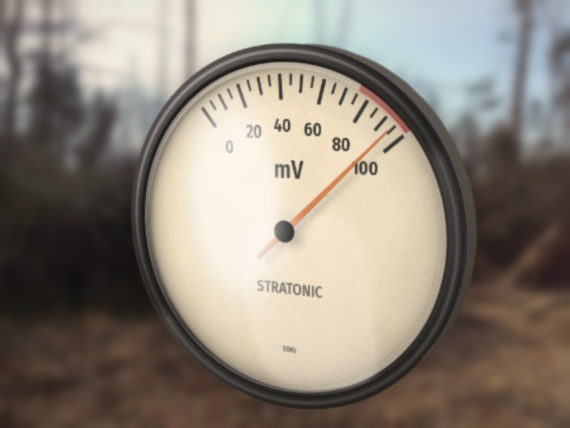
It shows 95 mV
